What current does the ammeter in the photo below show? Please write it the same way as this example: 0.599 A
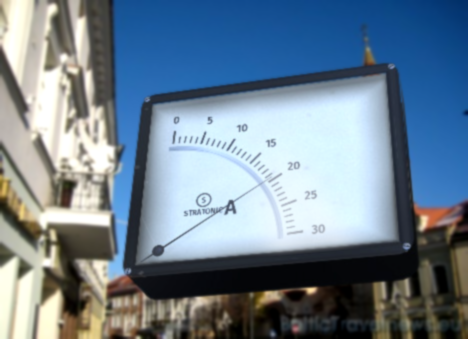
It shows 20 A
